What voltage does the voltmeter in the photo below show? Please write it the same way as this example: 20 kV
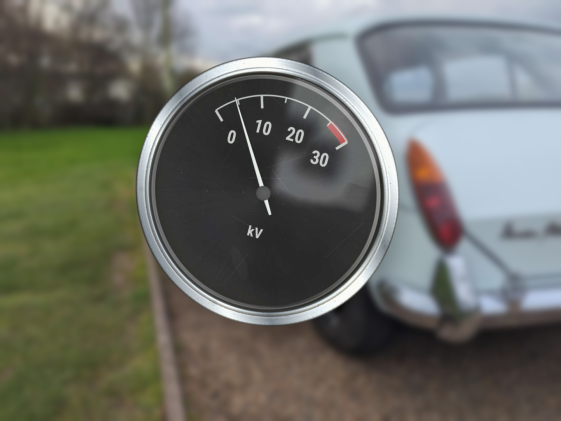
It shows 5 kV
